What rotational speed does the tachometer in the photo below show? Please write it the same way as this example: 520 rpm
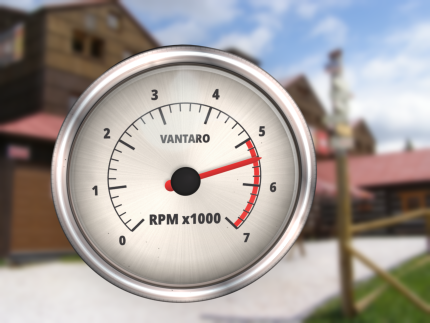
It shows 5400 rpm
